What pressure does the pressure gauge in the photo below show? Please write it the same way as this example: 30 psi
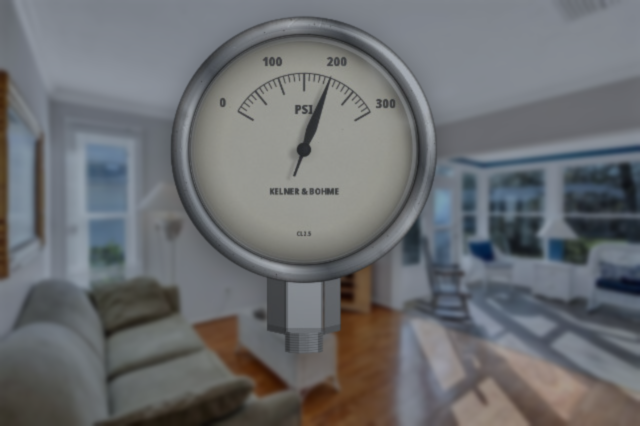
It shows 200 psi
